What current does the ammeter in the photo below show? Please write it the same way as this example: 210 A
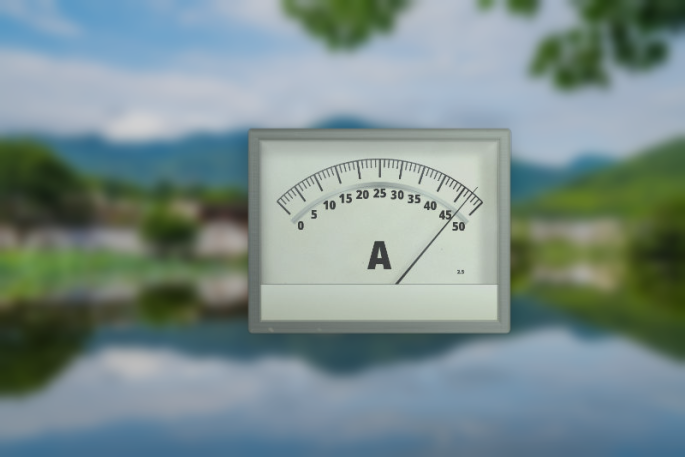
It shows 47 A
